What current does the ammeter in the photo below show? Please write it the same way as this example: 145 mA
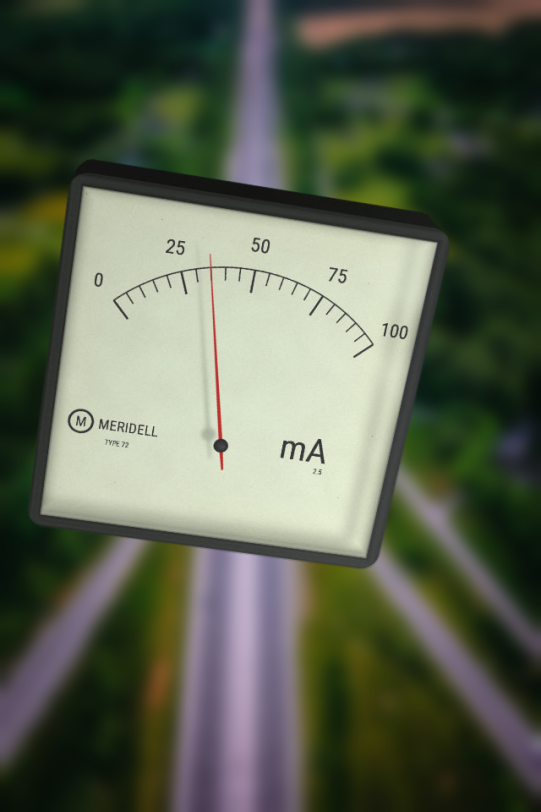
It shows 35 mA
